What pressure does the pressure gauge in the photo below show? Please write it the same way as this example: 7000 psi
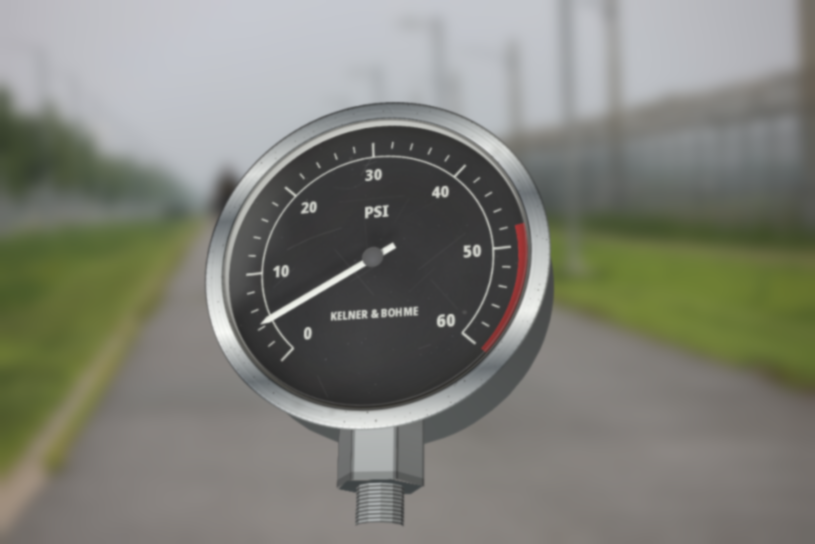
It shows 4 psi
